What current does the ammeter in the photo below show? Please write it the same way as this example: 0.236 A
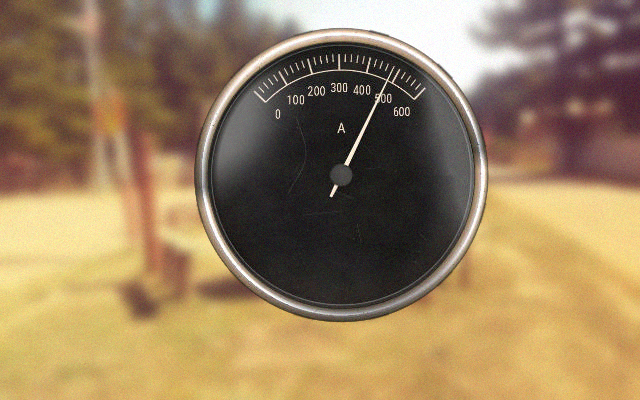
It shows 480 A
